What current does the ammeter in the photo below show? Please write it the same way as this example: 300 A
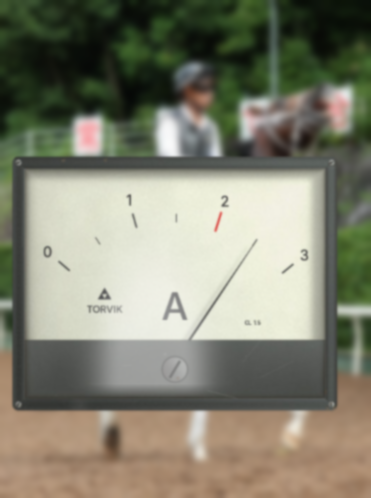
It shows 2.5 A
